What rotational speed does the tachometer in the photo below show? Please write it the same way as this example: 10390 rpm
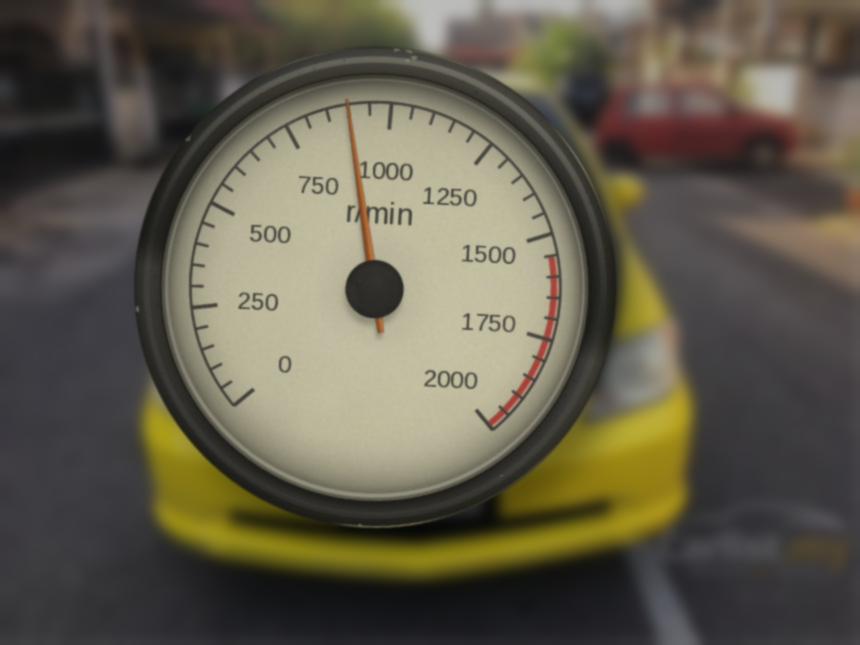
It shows 900 rpm
